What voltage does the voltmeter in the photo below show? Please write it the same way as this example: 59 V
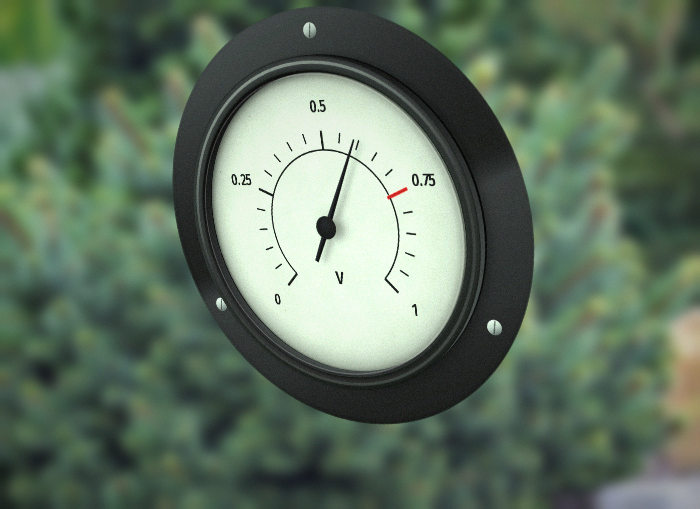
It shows 0.6 V
